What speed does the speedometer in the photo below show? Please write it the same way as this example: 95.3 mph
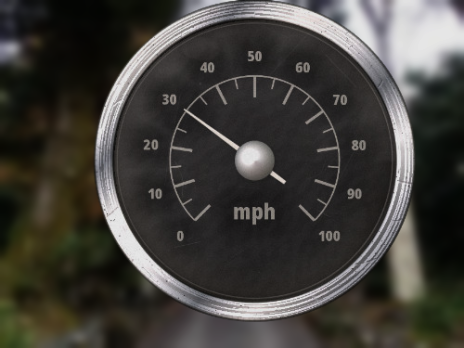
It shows 30 mph
